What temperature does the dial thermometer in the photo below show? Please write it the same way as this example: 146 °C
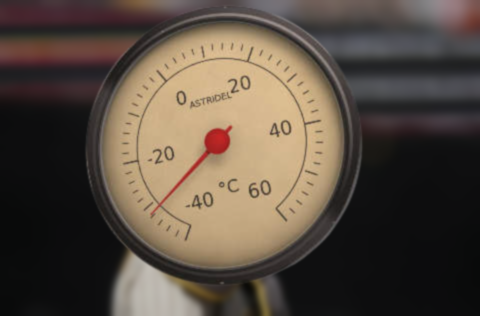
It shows -32 °C
